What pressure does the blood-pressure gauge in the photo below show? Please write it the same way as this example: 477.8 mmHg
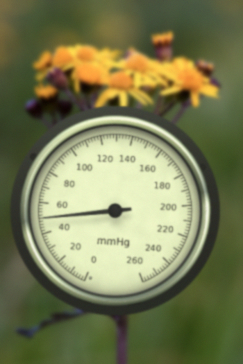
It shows 50 mmHg
